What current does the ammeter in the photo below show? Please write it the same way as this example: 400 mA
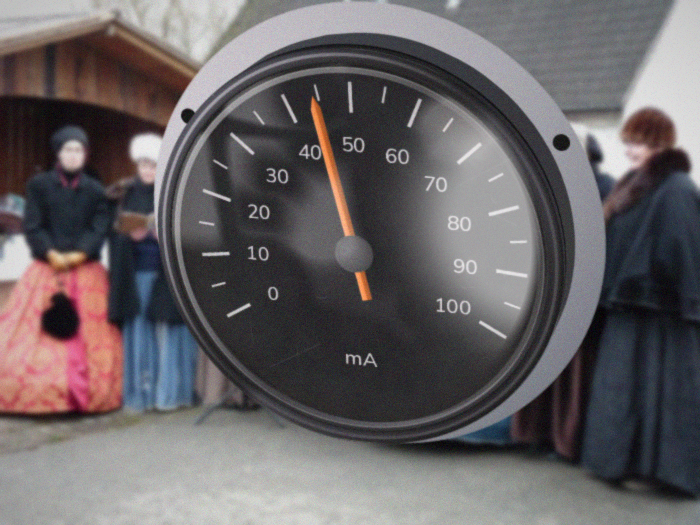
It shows 45 mA
